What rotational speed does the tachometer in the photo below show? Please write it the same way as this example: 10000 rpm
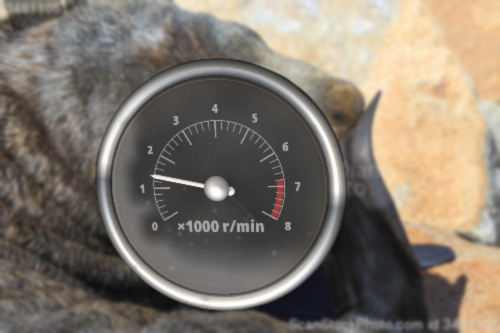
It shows 1400 rpm
